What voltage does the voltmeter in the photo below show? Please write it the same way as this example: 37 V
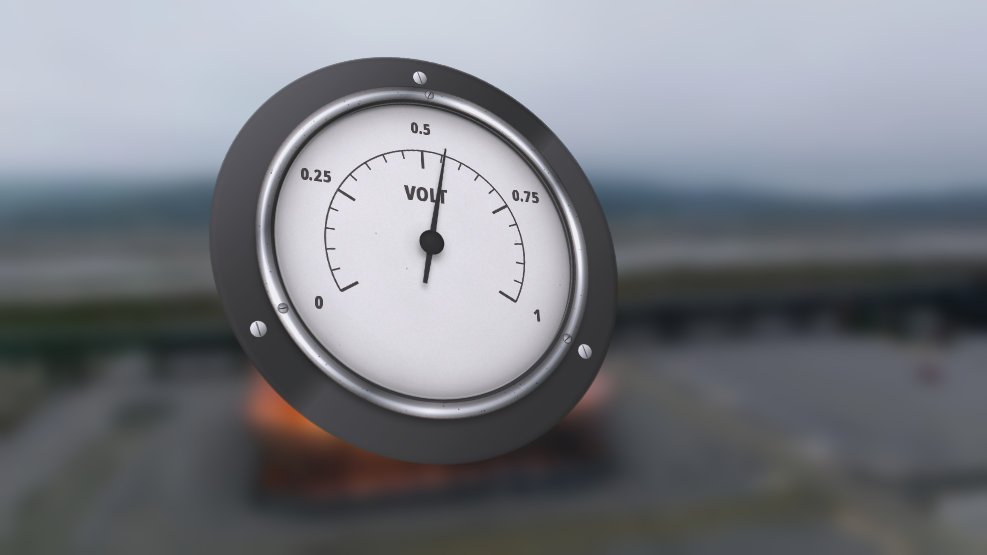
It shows 0.55 V
